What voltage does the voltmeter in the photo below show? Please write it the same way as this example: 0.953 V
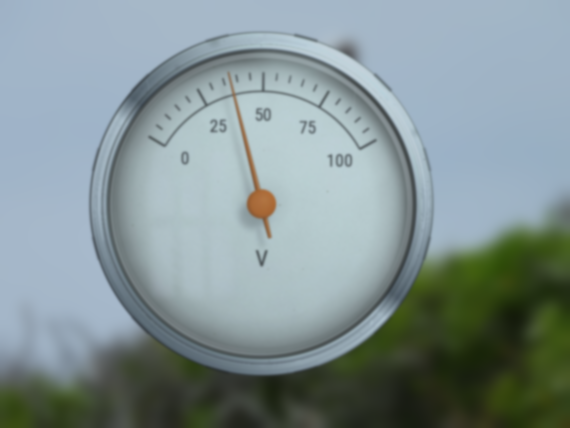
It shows 37.5 V
